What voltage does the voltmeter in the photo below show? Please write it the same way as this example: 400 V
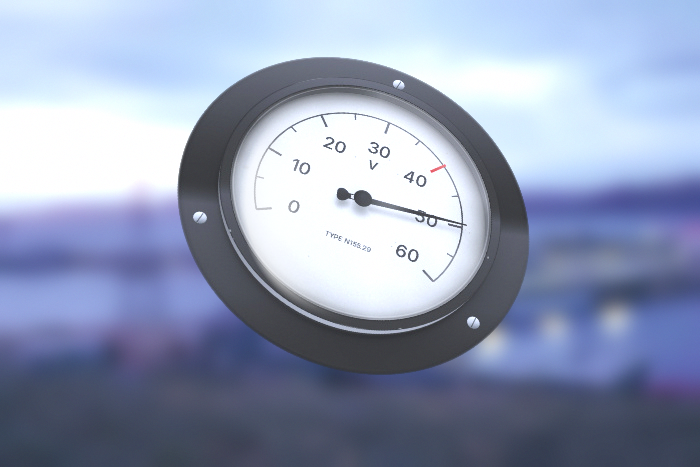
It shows 50 V
